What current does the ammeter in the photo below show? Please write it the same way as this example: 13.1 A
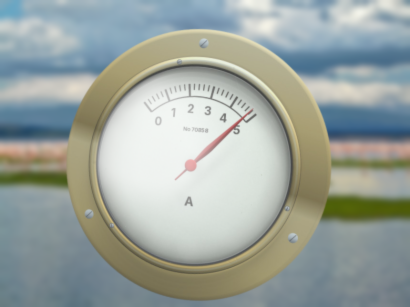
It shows 4.8 A
